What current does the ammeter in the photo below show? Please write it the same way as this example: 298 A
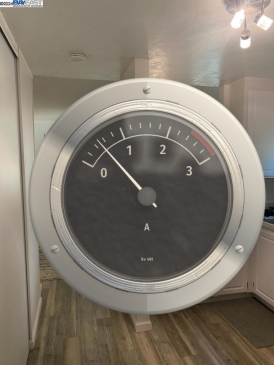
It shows 0.5 A
